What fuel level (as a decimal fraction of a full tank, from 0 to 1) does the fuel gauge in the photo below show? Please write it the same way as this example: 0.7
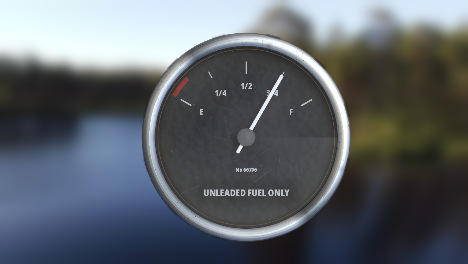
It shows 0.75
